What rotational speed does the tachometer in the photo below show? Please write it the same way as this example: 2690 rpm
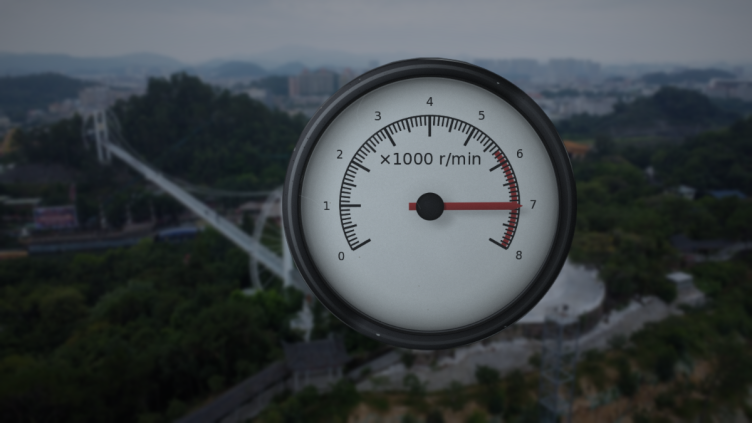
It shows 7000 rpm
